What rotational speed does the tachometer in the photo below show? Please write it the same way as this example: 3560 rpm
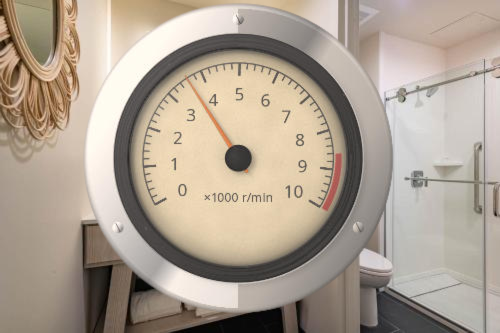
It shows 3600 rpm
